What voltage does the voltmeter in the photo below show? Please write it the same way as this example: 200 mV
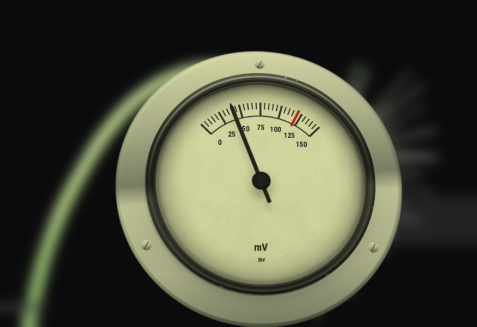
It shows 40 mV
